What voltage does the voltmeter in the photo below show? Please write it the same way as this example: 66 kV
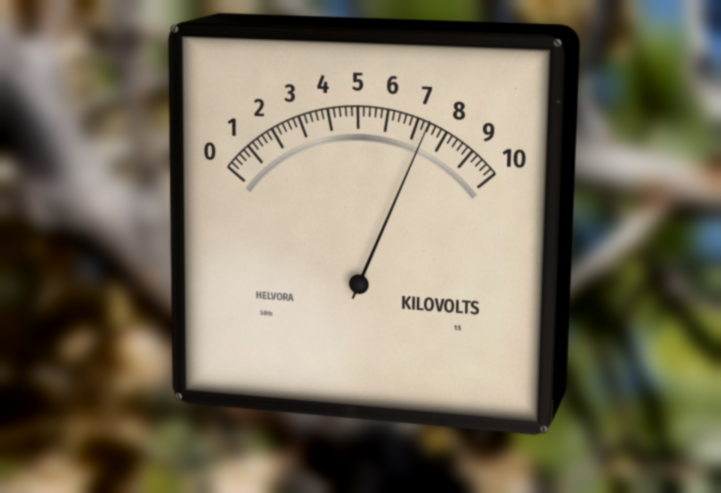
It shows 7.4 kV
